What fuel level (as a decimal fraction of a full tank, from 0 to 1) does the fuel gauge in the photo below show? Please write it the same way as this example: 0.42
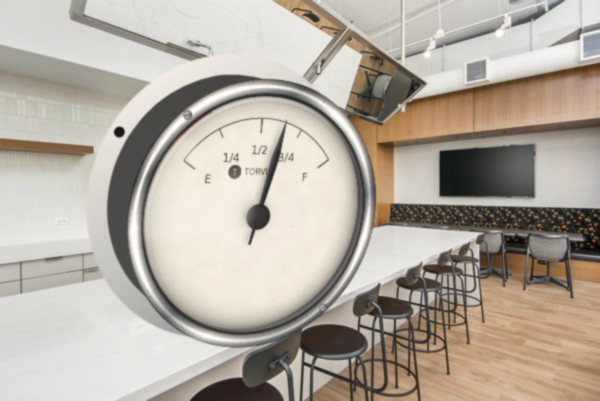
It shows 0.625
